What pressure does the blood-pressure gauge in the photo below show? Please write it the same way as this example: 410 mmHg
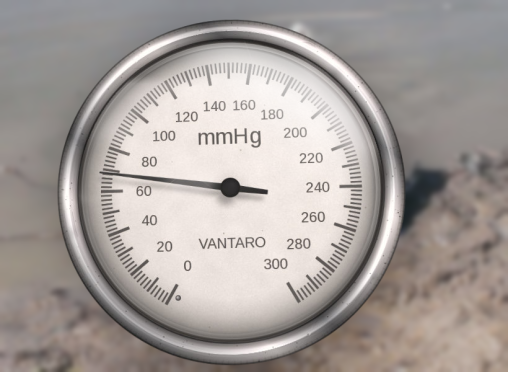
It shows 68 mmHg
